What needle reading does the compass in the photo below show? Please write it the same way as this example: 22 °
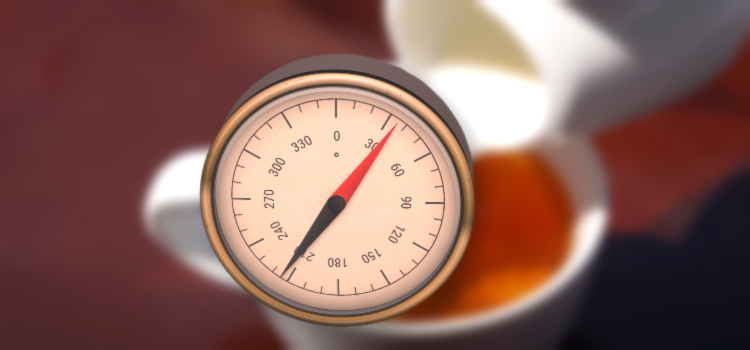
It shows 35 °
